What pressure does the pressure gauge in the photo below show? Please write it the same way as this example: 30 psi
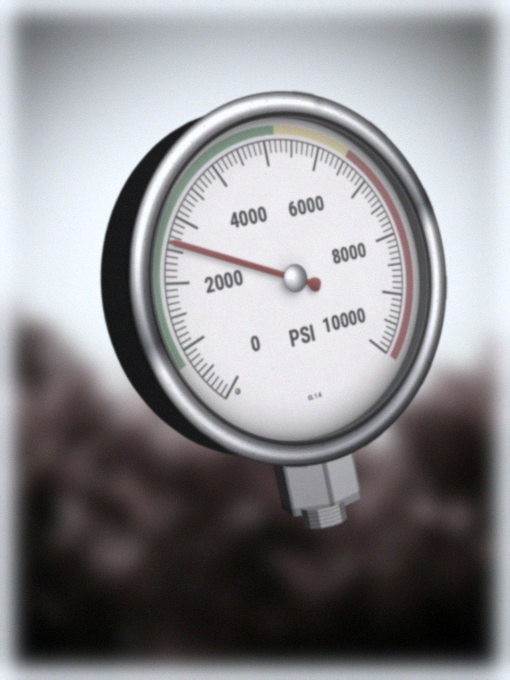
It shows 2600 psi
